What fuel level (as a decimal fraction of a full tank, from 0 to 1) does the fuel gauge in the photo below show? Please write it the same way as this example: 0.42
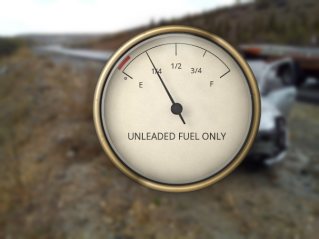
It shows 0.25
